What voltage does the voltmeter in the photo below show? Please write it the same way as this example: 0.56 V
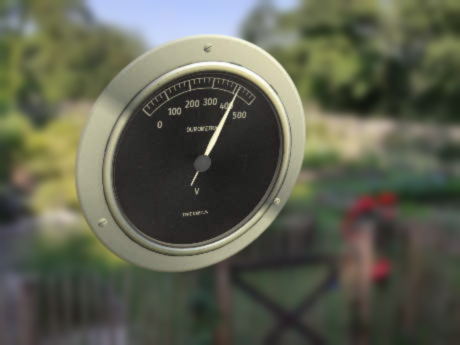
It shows 400 V
